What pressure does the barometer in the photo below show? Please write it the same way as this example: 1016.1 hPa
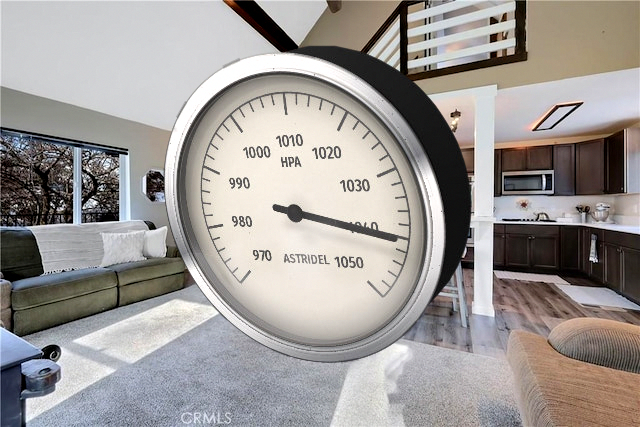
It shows 1040 hPa
